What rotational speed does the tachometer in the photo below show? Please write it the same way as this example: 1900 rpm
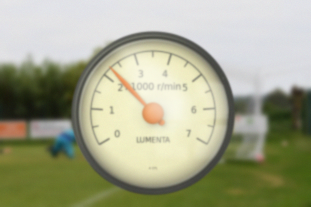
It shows 2250 rpm
